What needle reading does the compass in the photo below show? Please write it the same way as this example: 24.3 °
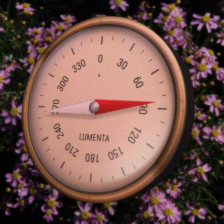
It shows 85 °
